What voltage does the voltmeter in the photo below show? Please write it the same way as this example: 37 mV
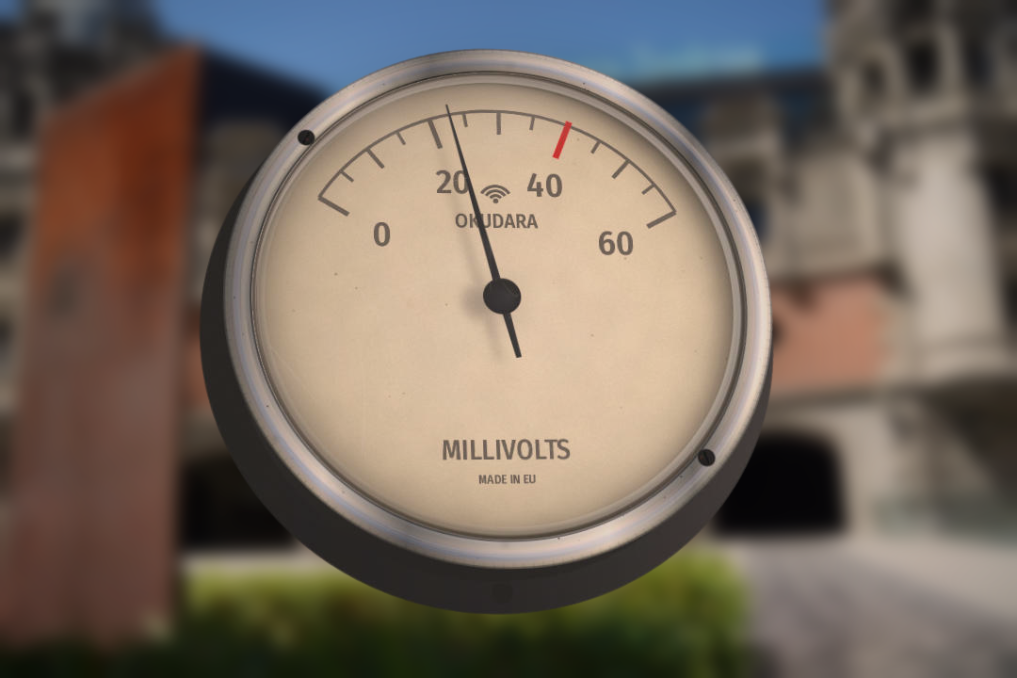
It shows 22.5 mV
